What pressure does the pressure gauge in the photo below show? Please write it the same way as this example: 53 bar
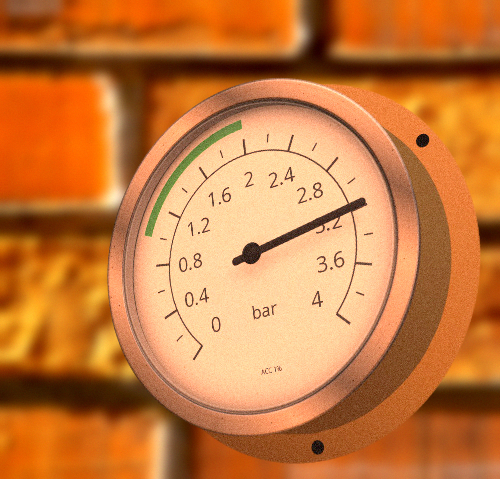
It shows 3.2 bar
